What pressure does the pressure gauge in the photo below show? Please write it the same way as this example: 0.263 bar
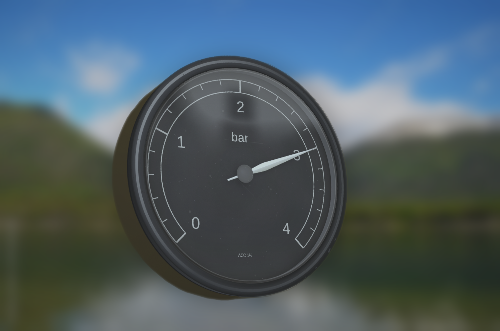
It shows 3 bar
